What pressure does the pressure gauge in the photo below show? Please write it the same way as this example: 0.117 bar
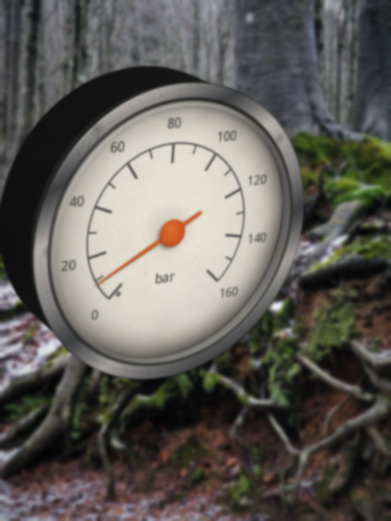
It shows 10 bar
